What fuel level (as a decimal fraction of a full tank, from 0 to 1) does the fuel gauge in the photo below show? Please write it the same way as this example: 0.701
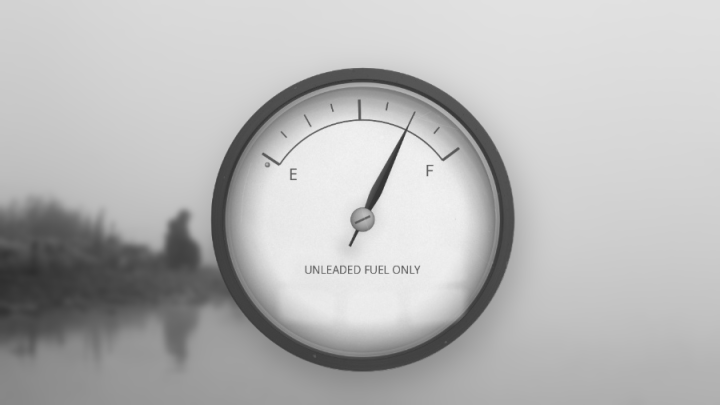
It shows 0.75
